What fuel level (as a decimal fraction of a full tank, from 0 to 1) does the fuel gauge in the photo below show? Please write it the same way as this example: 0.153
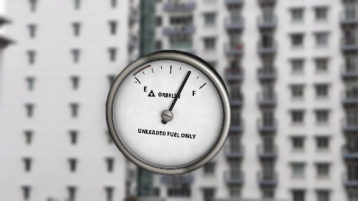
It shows 0.75
